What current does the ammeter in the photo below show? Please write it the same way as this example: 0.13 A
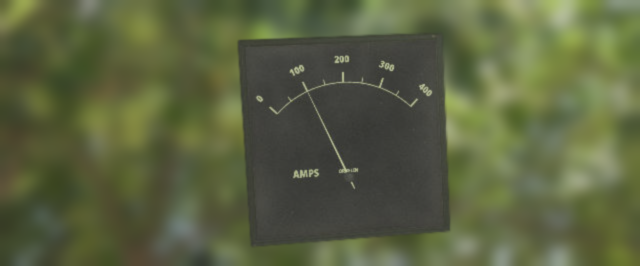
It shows 100 A
